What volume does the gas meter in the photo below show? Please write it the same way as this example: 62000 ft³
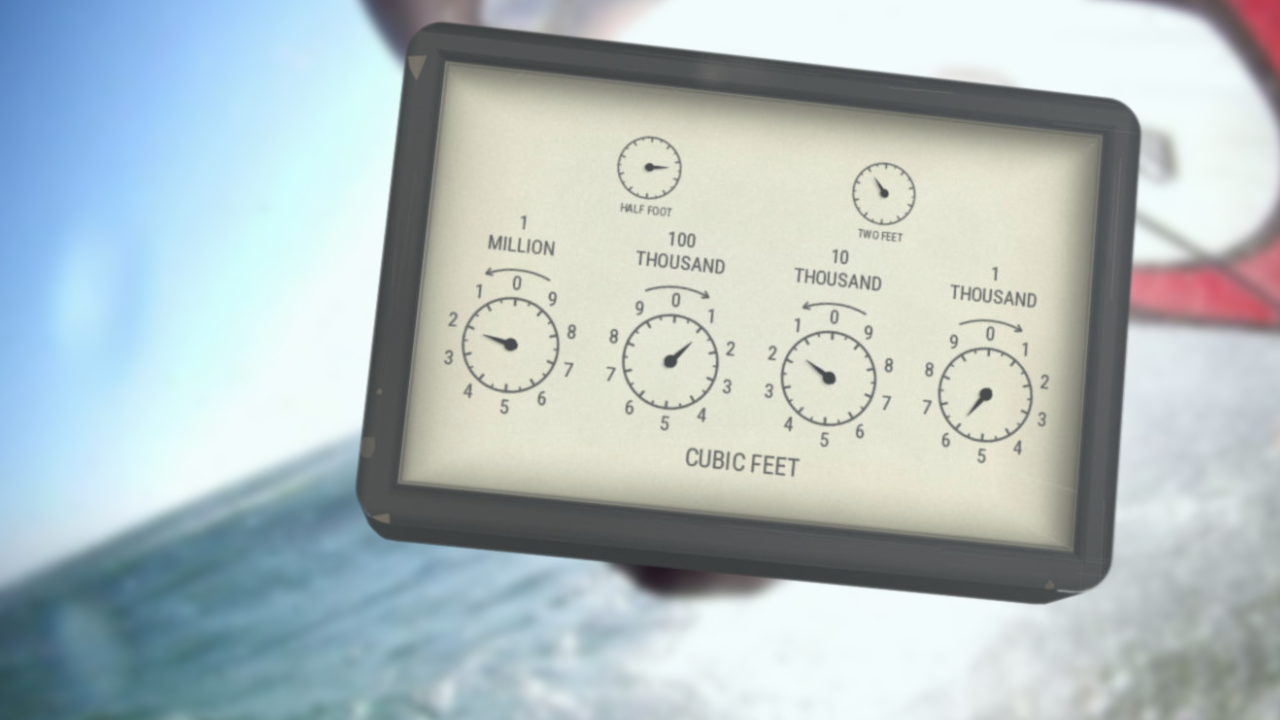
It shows 211600 ft³
